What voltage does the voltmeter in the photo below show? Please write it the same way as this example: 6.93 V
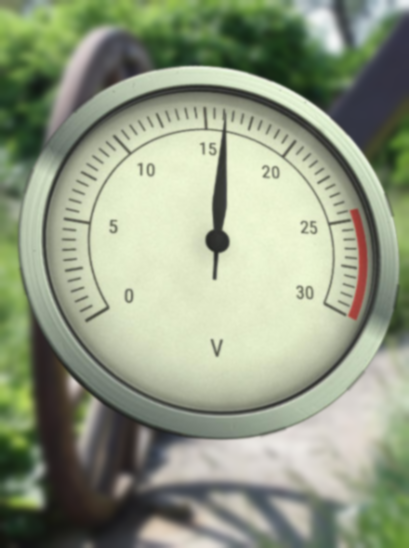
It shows 16 V
